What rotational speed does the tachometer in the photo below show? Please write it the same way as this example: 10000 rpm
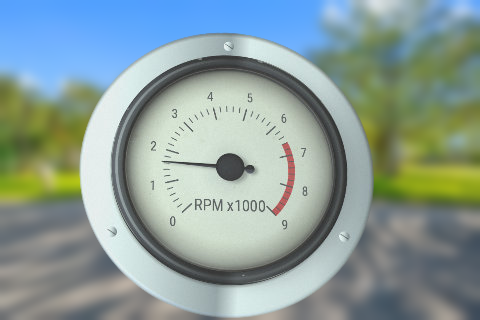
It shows 1600 rpm
